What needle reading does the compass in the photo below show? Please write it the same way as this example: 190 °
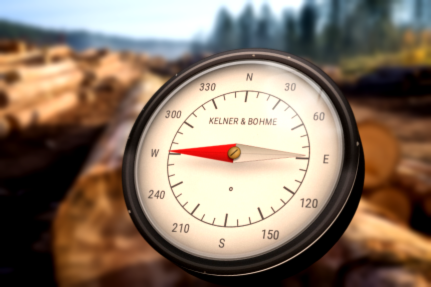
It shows 270 °
